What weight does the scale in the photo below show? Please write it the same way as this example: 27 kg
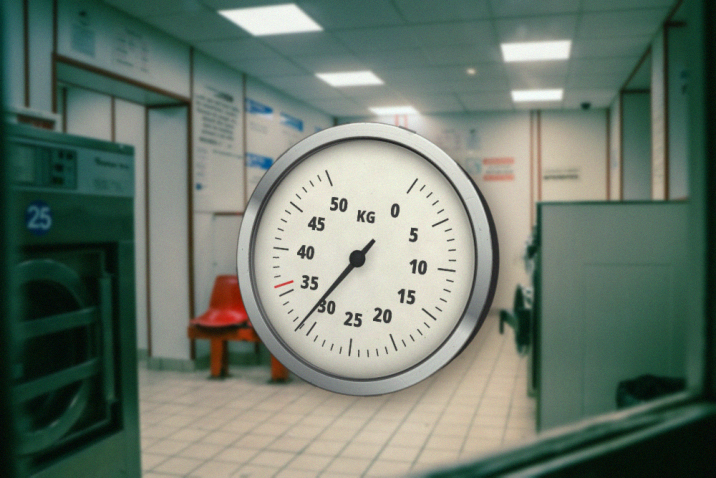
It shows 31 kg
